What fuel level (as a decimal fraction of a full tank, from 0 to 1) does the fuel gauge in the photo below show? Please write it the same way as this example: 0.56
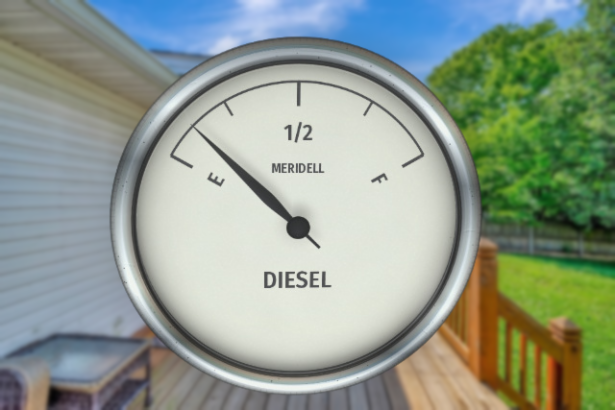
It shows 0.125
